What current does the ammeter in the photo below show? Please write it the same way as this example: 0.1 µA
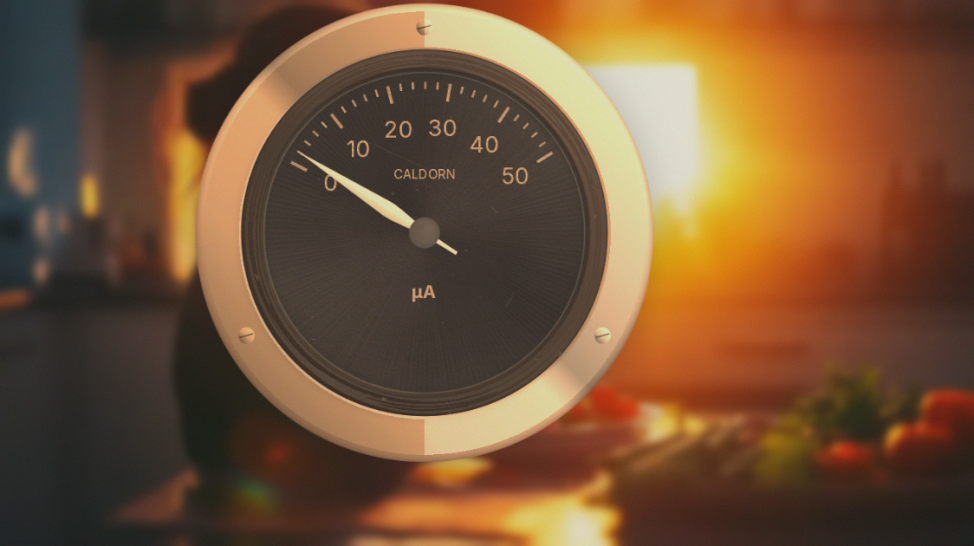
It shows 2 µA
